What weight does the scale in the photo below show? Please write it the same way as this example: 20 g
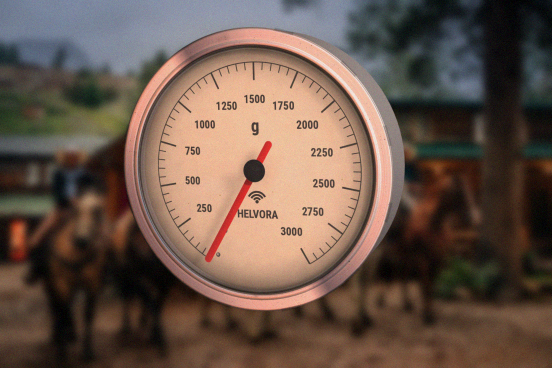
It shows 0 g
